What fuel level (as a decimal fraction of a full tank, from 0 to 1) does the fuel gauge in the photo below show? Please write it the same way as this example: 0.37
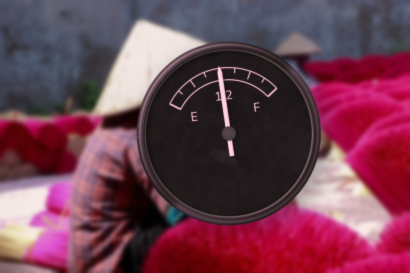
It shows 0.5
